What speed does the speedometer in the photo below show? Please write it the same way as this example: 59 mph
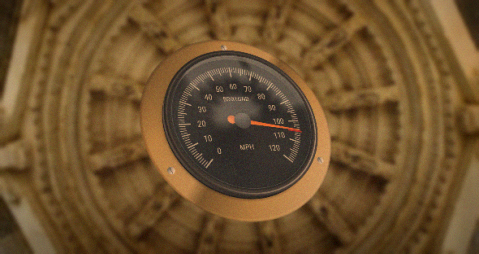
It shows 105 mph
